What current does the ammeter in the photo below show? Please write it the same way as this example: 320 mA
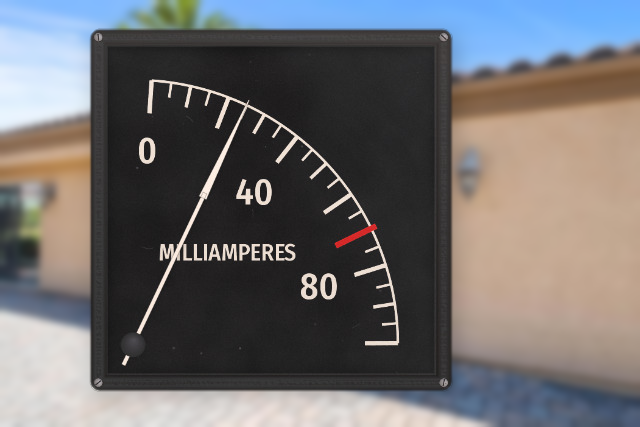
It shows 25 mA
